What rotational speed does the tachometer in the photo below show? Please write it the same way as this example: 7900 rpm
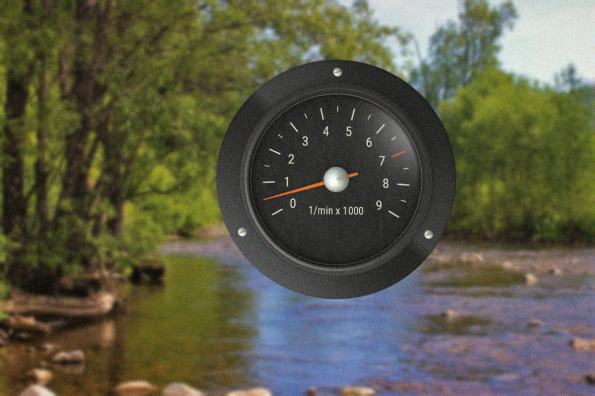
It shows 500 rpm
